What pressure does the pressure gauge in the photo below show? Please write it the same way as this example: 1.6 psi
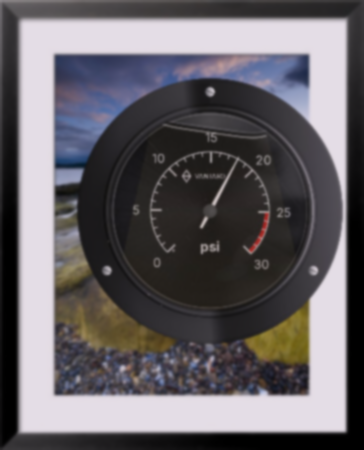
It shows 18 psi
